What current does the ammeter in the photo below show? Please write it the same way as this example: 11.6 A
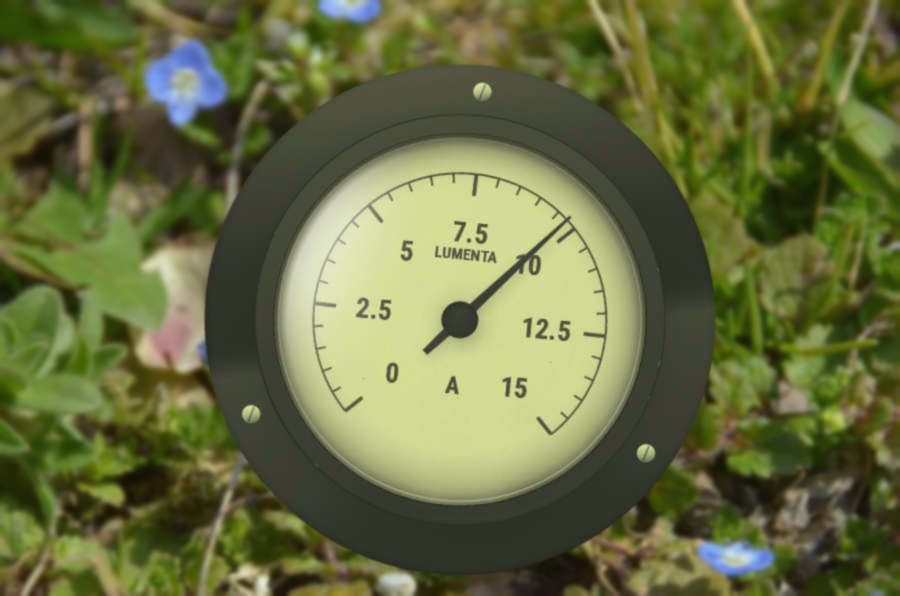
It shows 9.75 A
